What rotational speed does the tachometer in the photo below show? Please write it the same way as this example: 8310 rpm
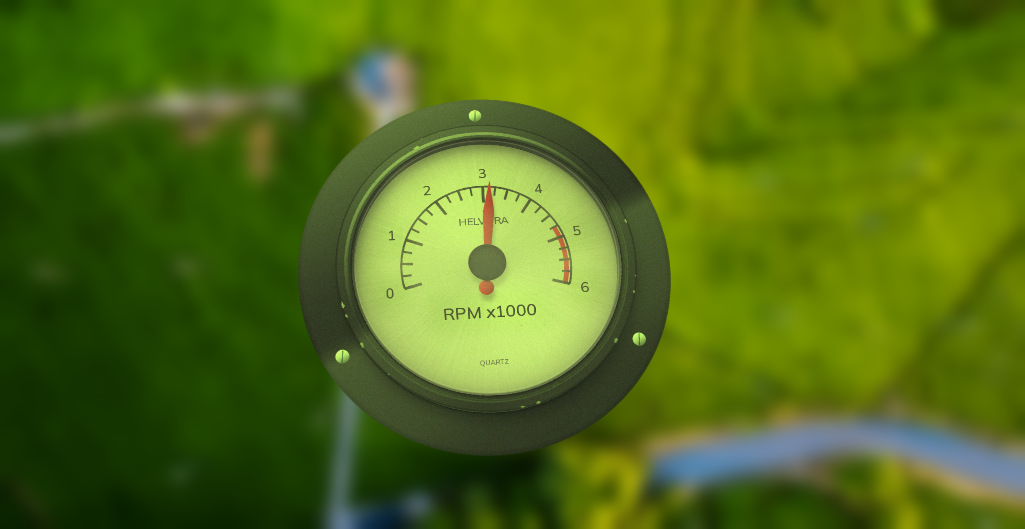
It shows 3125 rpm
